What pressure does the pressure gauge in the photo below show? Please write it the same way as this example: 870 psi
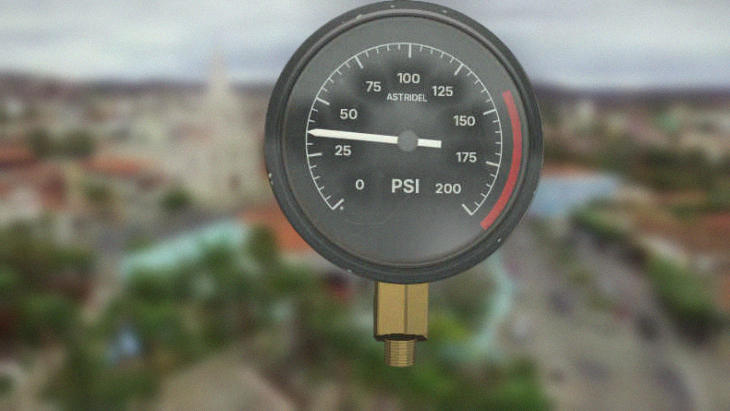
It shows 35 psi
